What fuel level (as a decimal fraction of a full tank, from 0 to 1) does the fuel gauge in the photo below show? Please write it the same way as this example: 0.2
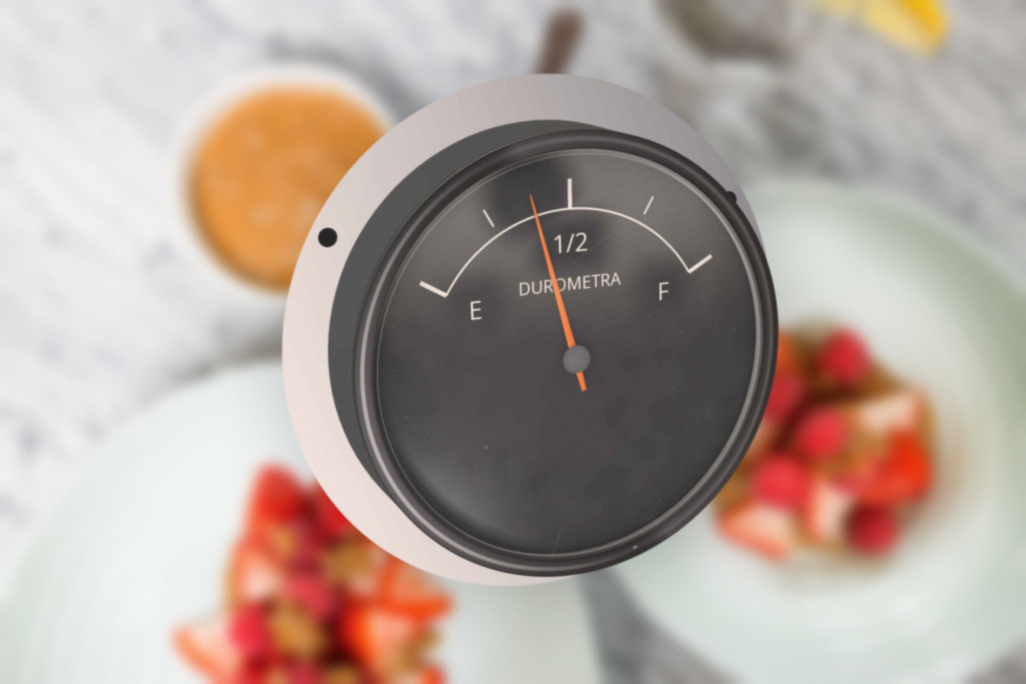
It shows 0.375
